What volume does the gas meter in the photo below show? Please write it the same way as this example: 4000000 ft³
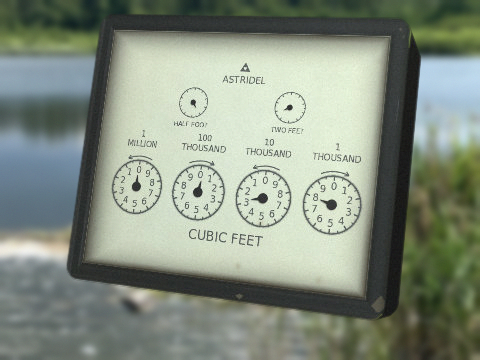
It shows 2800 ft³
